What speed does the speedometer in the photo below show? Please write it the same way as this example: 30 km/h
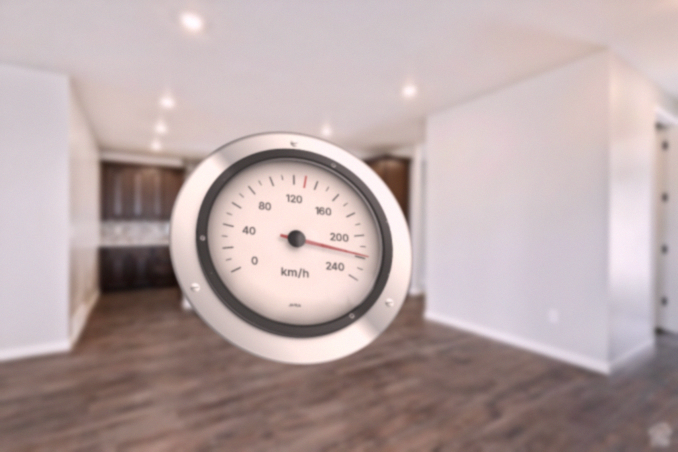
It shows 220 km/h
